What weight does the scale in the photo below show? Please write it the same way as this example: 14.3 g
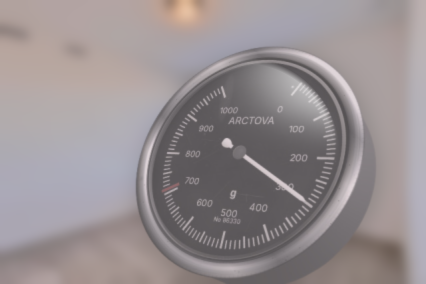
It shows 300 g
